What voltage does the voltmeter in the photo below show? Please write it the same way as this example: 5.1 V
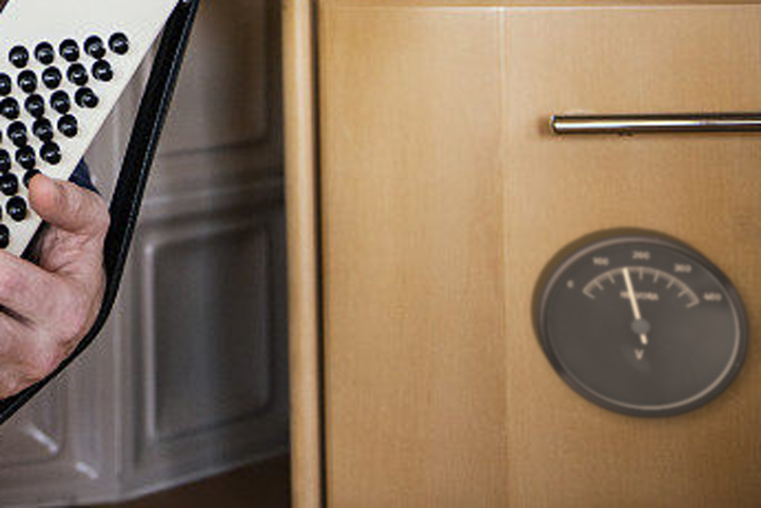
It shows 150 V
